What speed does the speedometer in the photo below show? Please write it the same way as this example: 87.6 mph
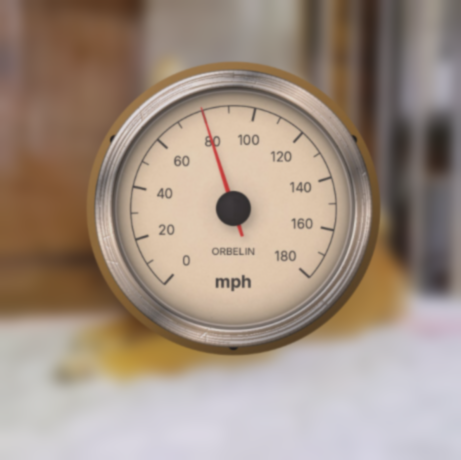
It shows 80 mph
